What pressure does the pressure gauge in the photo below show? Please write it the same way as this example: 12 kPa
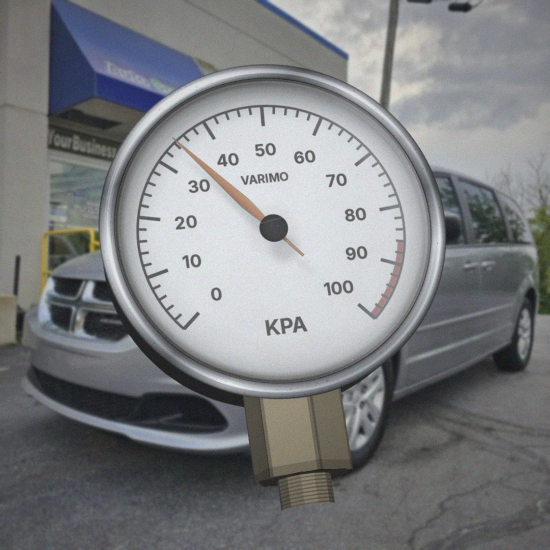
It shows 34 kPa
